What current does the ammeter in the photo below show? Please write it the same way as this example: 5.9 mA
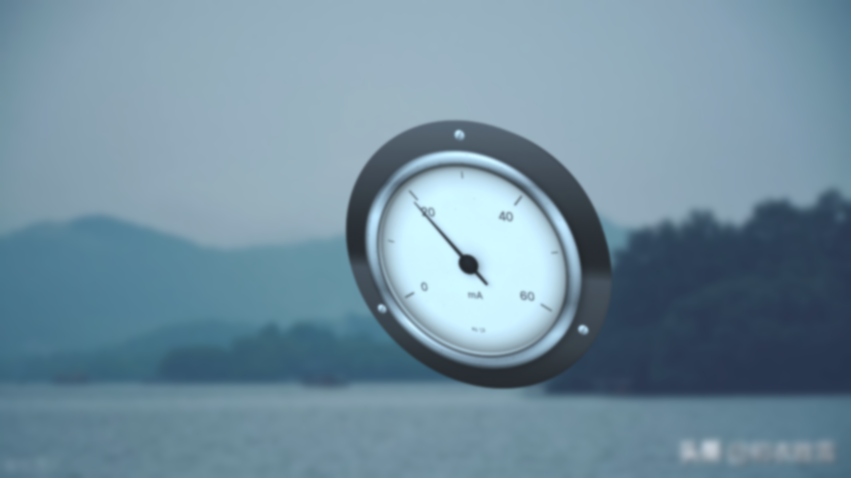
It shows 20 mA
